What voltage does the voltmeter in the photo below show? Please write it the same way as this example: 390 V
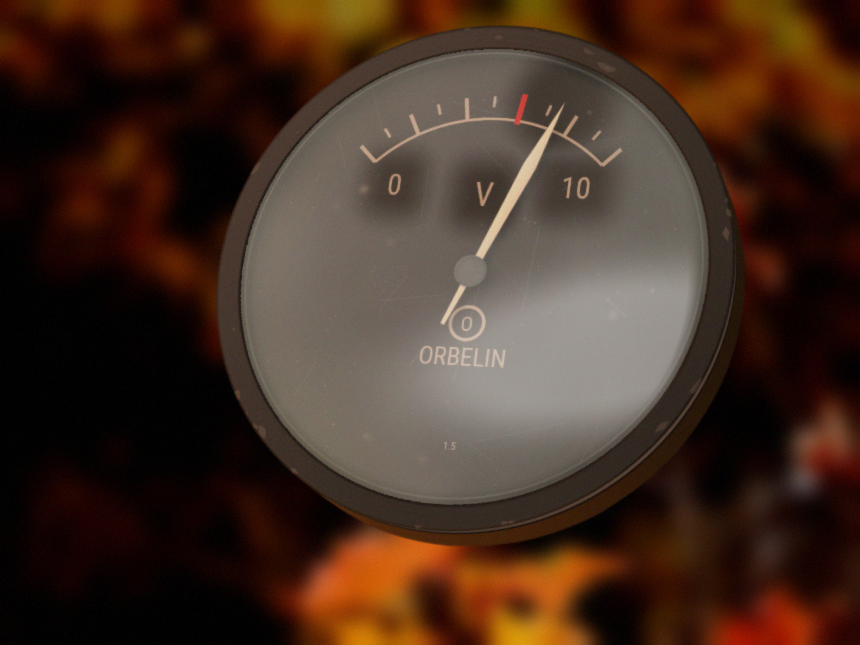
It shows 7.5 V
